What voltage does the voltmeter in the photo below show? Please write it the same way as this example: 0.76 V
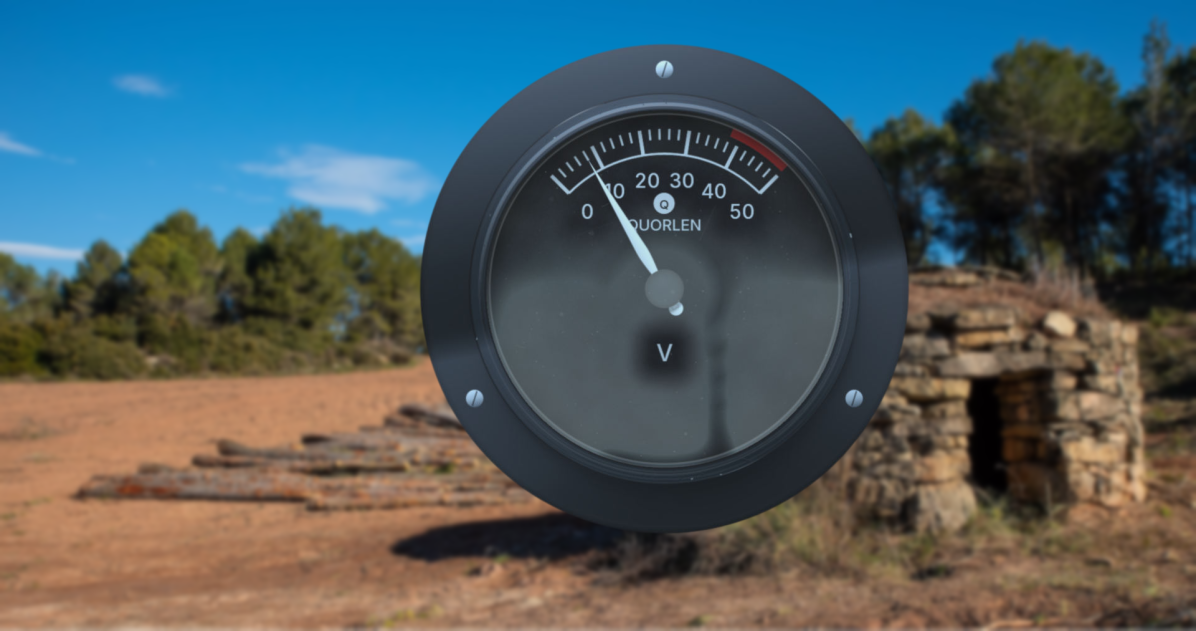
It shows 8 V
